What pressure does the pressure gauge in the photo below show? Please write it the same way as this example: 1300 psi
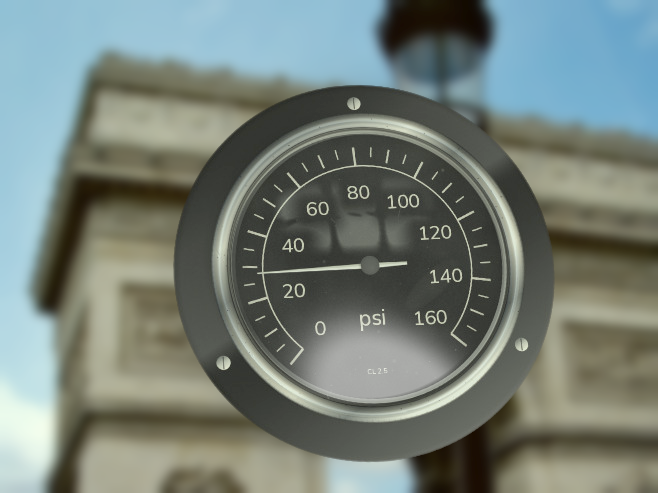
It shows 27.5 psi
